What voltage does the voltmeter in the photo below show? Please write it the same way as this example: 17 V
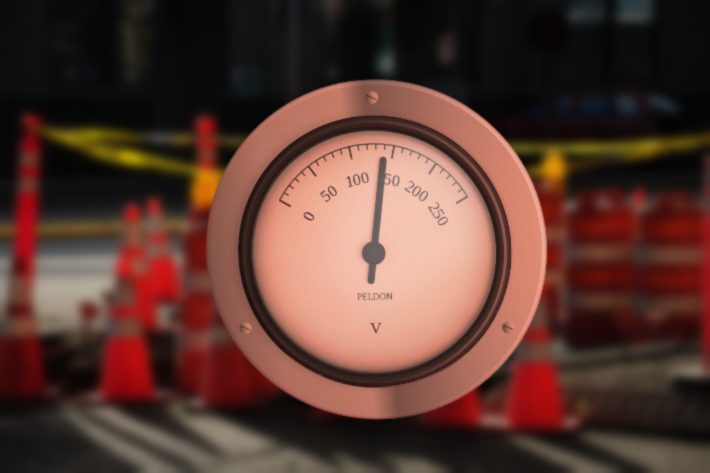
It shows 140 V
